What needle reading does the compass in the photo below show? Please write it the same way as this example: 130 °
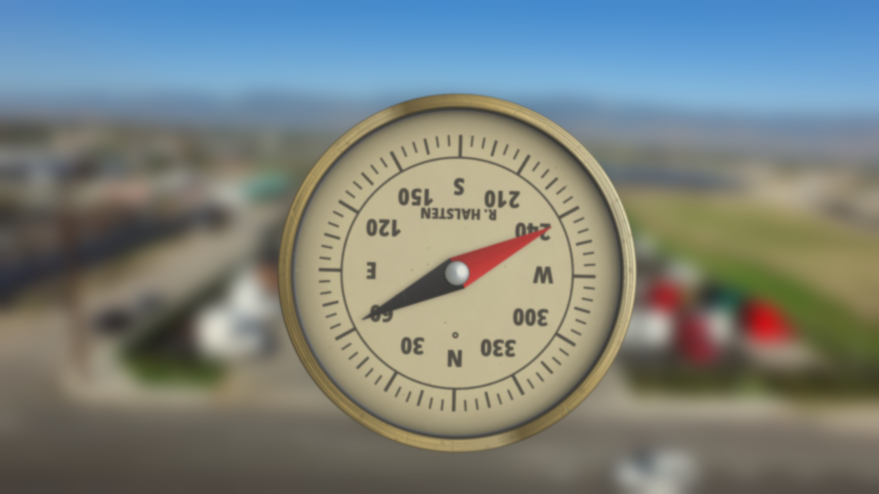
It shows 242.5 °
